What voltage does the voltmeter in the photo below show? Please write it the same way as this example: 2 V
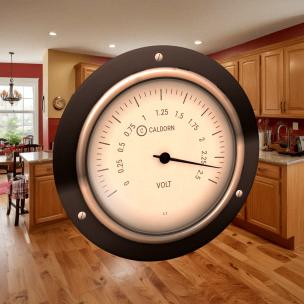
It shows 2.35 V
